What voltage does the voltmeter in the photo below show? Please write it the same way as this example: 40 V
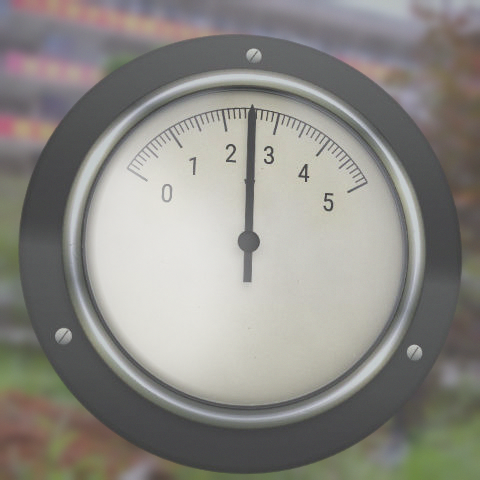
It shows 2.5 V
